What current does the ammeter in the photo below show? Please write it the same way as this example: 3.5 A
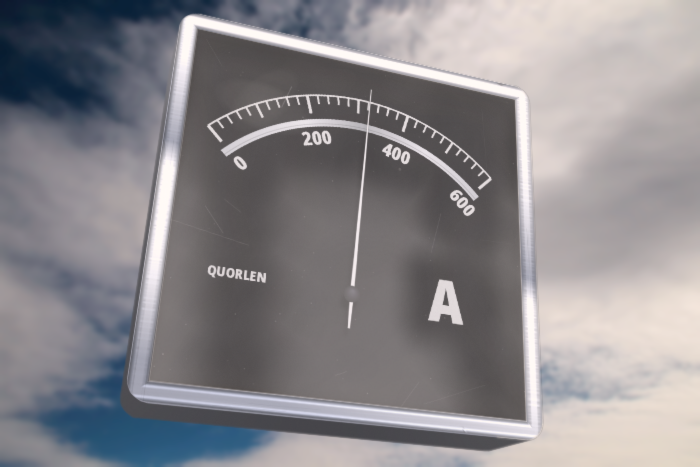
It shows 320 A
